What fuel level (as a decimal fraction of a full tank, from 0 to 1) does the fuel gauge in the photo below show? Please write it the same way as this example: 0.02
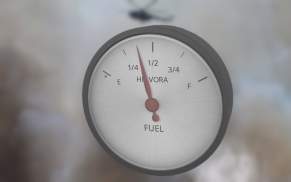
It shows 0.375
